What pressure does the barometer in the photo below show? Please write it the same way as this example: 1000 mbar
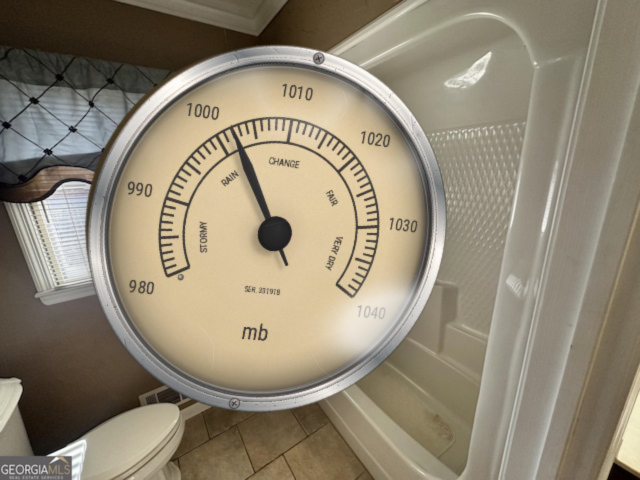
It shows 1002 mbar
